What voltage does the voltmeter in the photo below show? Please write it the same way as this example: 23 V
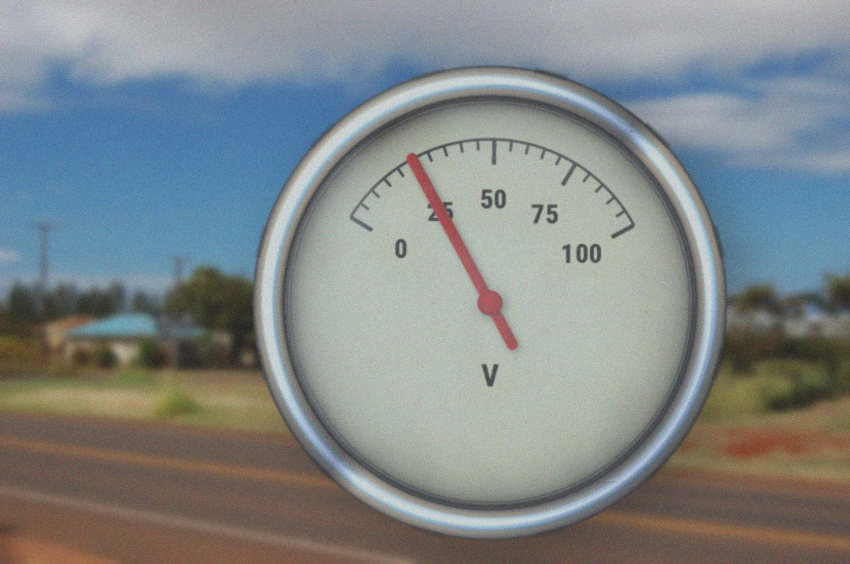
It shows 25 V
